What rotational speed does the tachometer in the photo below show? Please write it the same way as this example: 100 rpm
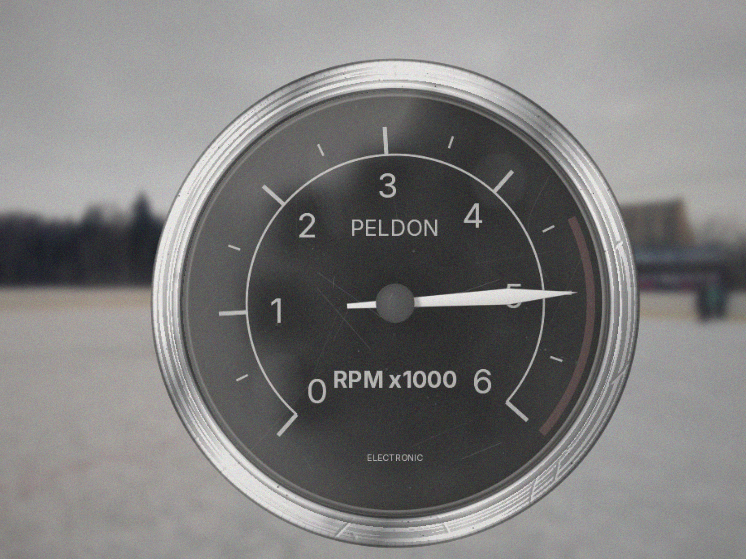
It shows 5000 rpm
